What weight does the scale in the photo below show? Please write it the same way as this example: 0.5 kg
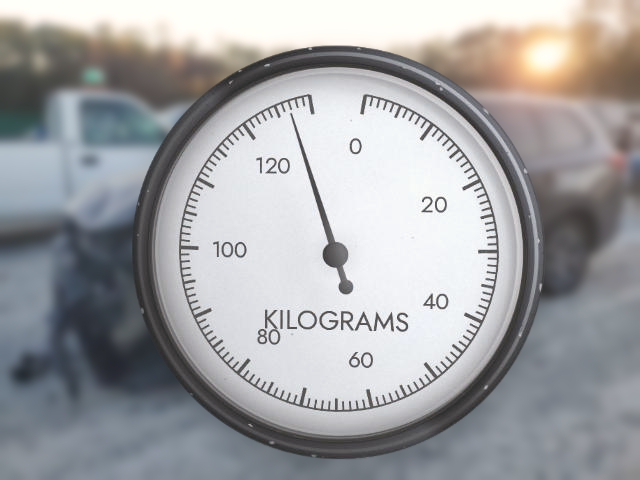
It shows 127 kg
